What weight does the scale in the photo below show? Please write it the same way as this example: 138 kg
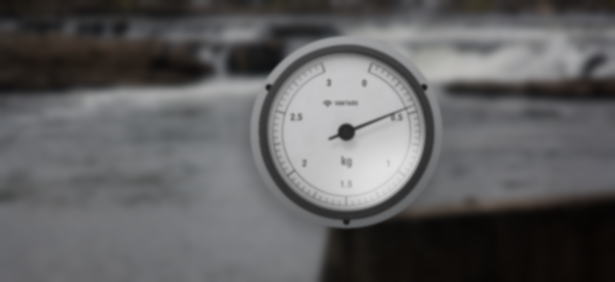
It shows 0.45 kg
